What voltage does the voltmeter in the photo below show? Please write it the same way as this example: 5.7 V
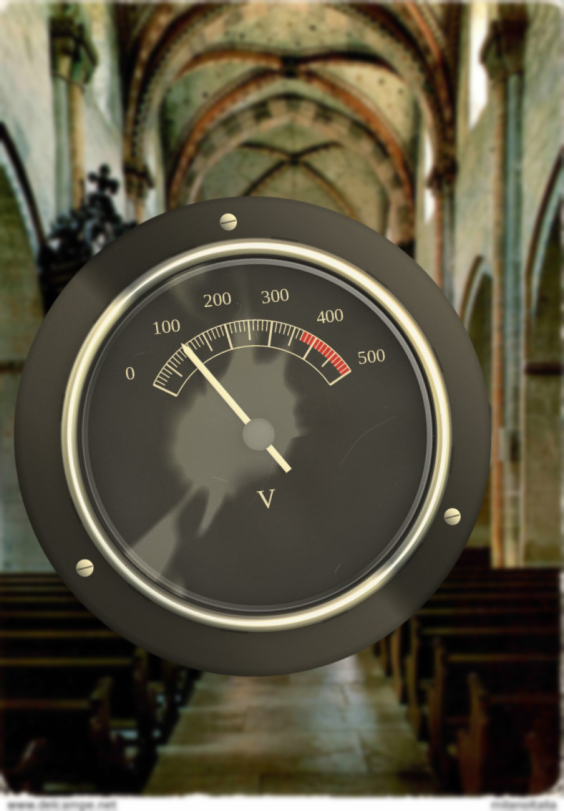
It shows 100 V
